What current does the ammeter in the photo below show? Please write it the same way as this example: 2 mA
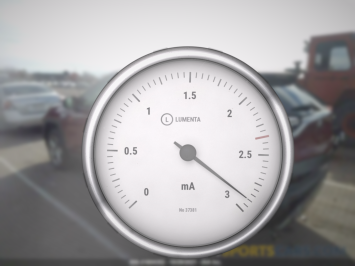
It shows 2.9 mA
